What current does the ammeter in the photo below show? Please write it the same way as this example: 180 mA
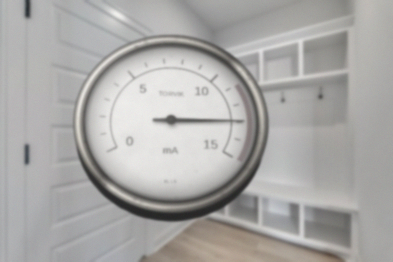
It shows 13 mA
